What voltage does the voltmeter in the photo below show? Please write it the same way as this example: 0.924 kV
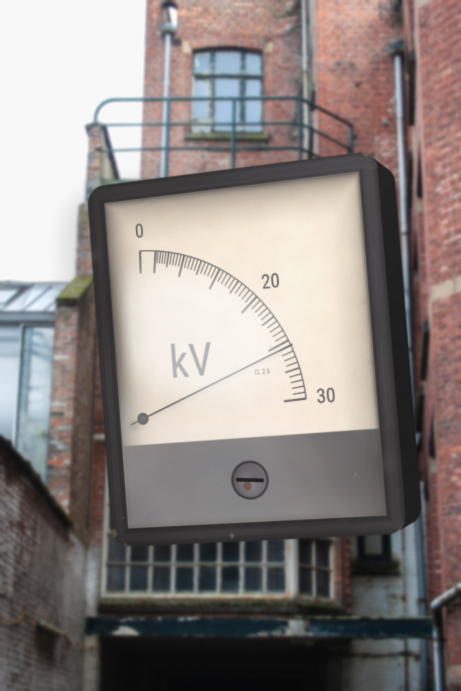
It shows 25.5 kV
